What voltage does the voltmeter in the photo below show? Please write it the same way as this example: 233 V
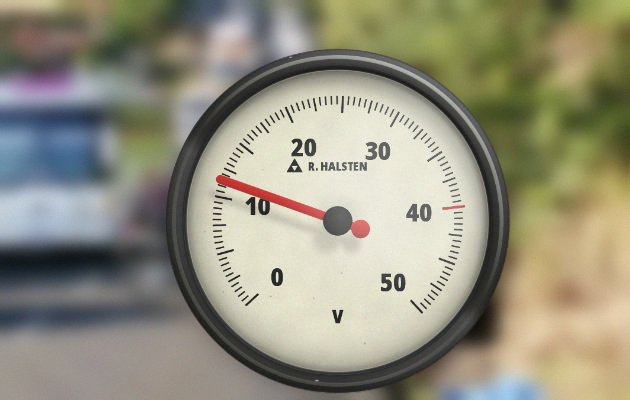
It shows 11.5 V
